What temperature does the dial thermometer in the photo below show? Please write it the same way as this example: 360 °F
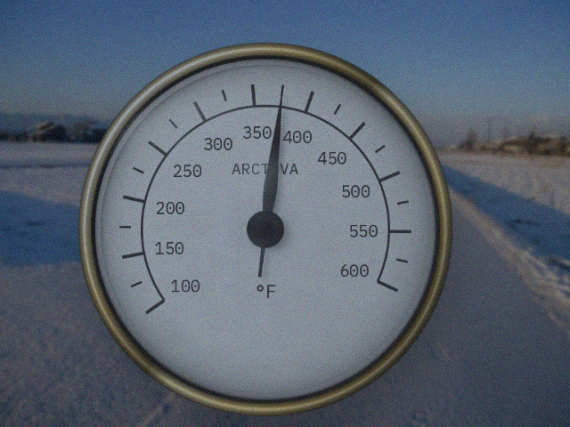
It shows 375 °F
